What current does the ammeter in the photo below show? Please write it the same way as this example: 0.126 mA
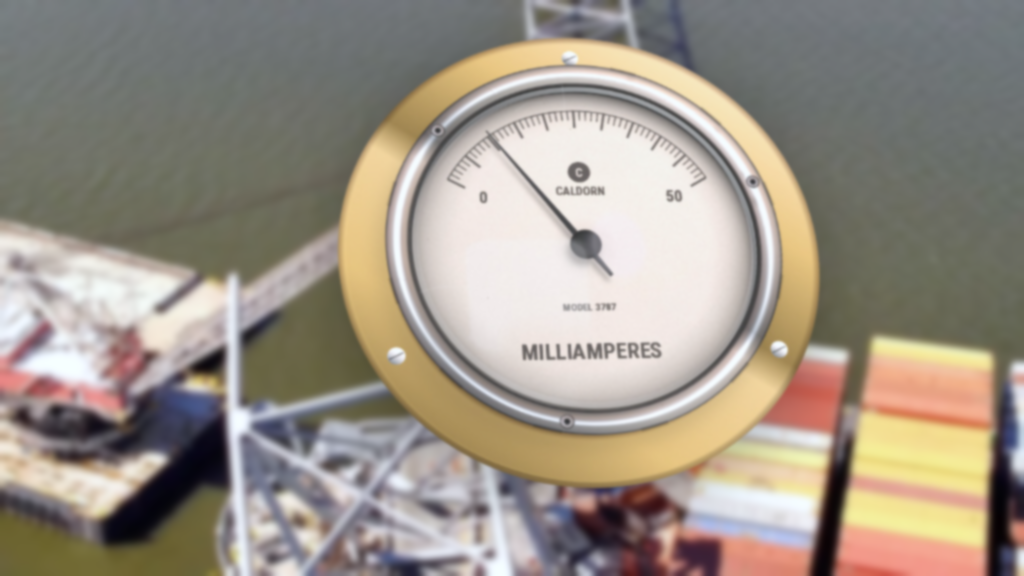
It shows 10 mA
